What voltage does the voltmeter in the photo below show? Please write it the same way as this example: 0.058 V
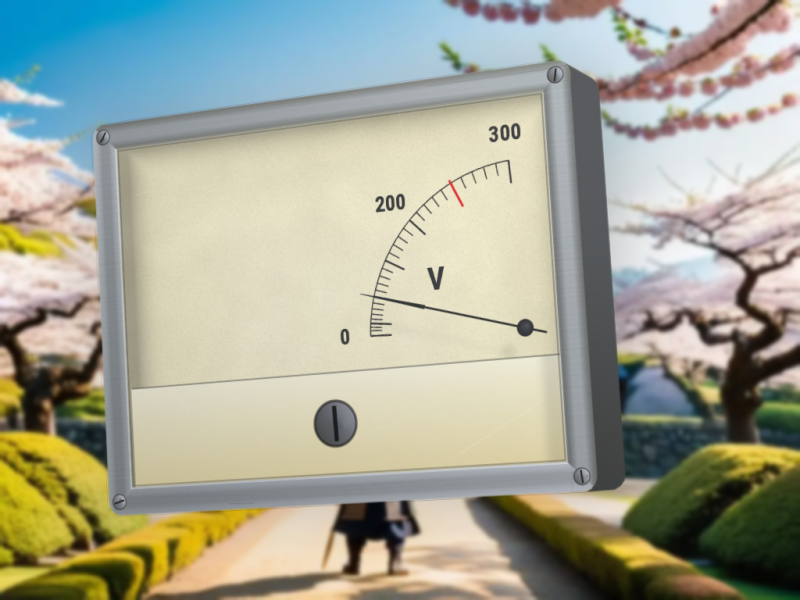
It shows 100 V
